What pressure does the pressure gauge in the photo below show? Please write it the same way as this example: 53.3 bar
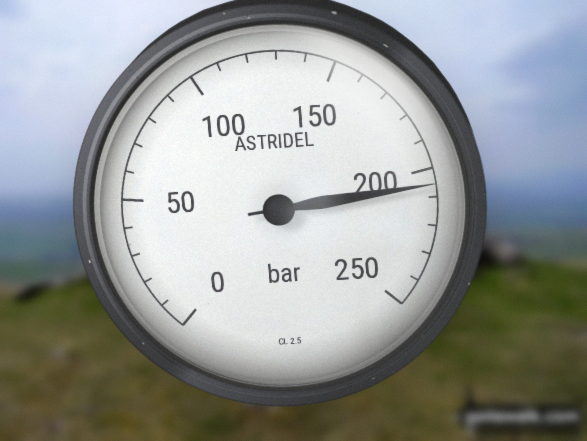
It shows 205 bar
